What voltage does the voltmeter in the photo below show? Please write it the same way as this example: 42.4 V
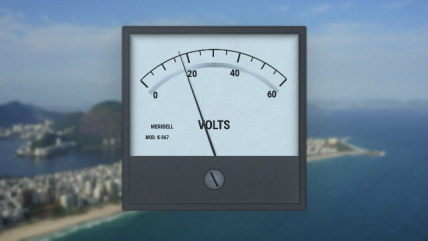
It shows 17.5 V
